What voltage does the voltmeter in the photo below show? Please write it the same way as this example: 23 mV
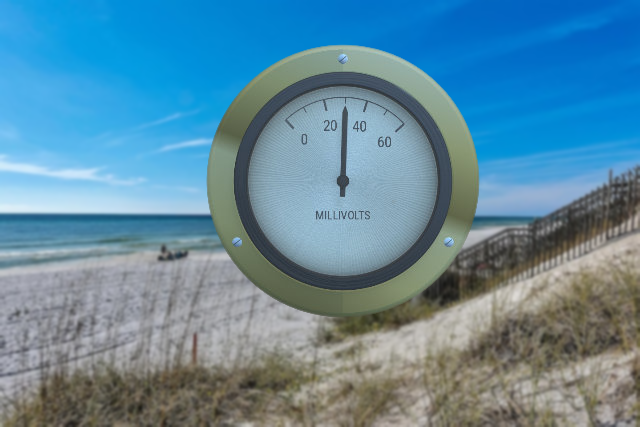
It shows 30 mV
